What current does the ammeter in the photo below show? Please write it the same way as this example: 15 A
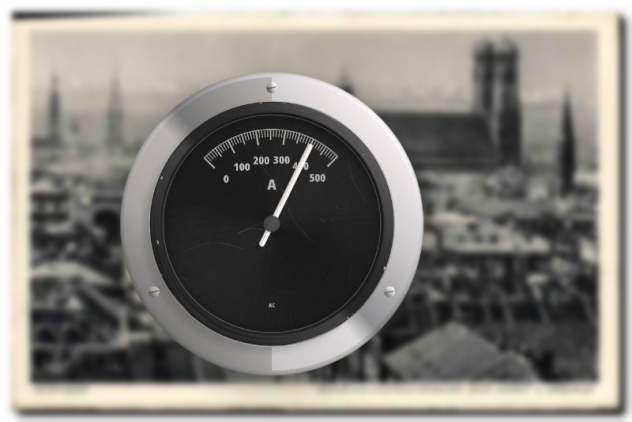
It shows 400 A
